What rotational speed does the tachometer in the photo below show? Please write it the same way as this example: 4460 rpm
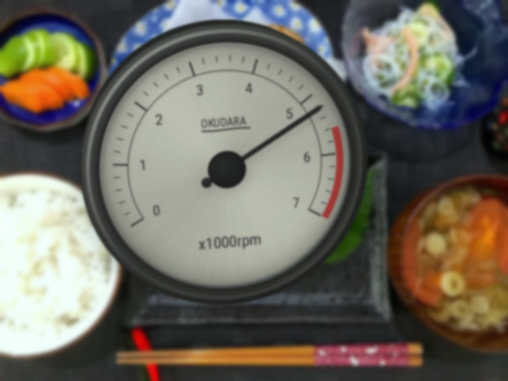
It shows 5200 rpm
